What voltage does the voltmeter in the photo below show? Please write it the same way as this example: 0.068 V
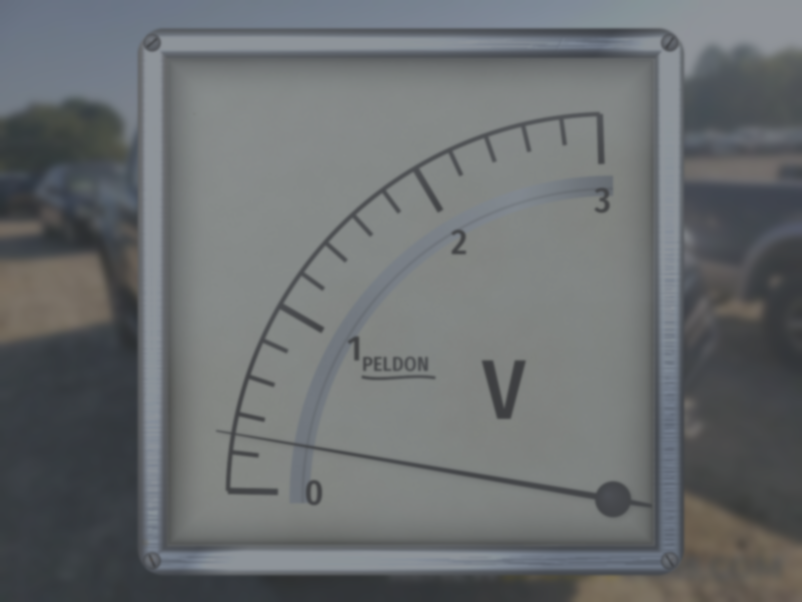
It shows 0.3 V
